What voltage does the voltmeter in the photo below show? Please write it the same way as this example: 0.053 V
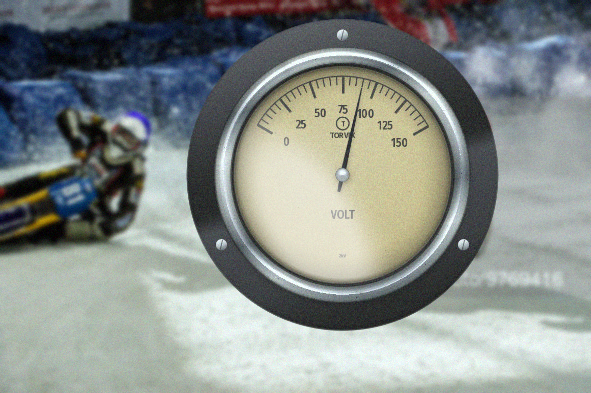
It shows 90 V
